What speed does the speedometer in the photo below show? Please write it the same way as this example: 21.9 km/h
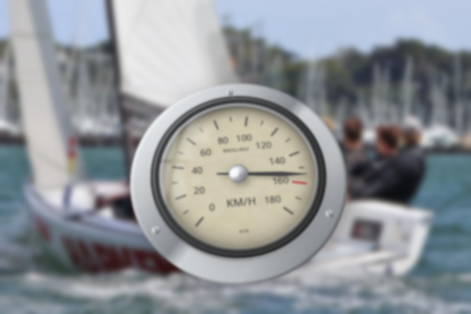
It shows 155 km/h
